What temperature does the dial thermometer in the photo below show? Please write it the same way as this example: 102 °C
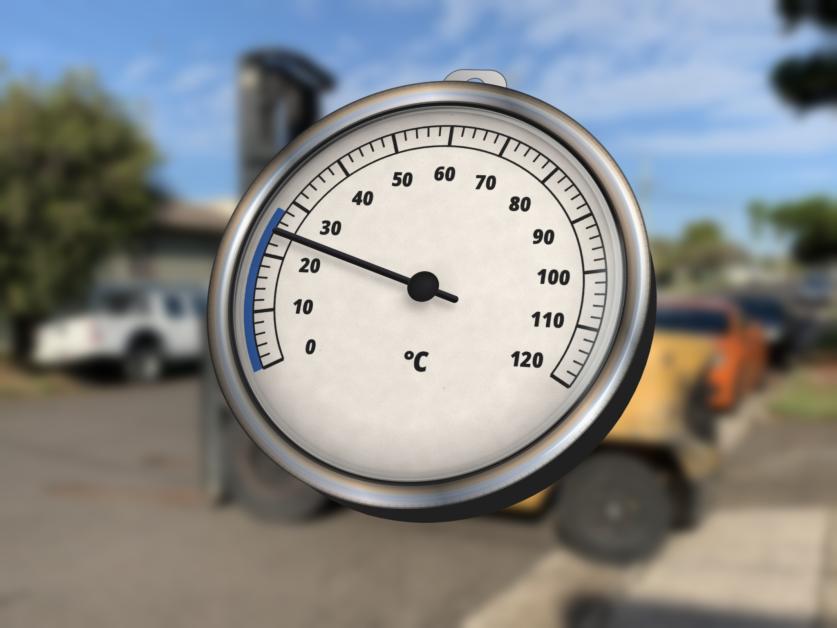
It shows 24 °C
